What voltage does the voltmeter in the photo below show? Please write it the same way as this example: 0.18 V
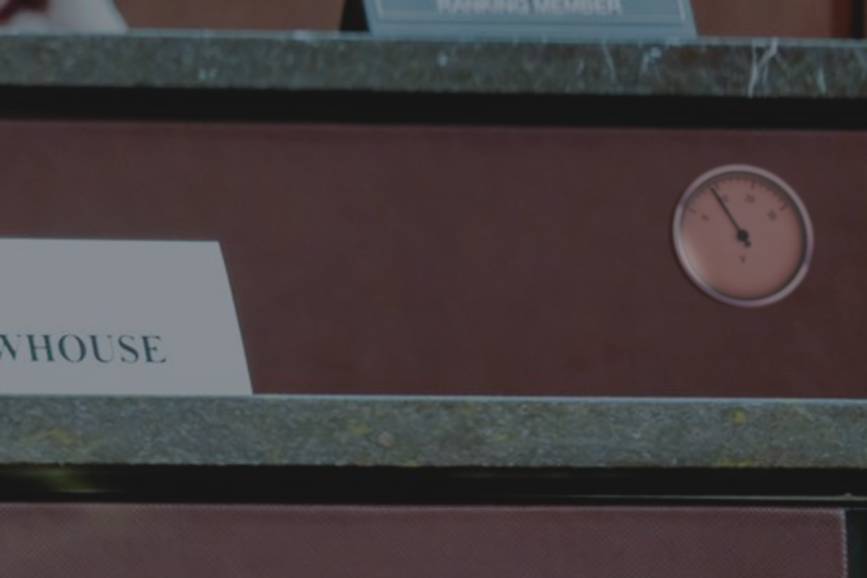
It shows 8 V
